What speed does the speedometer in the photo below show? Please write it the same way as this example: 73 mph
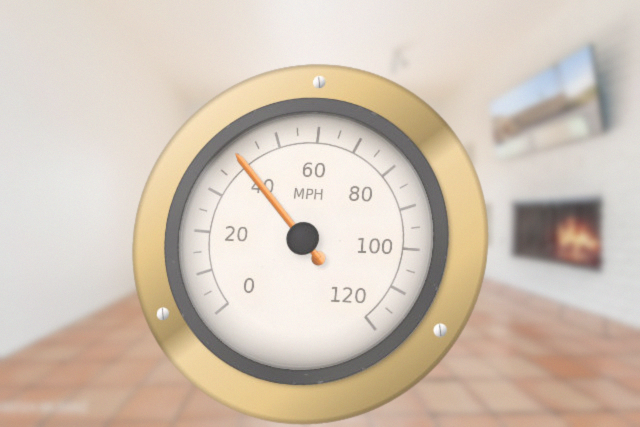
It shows 40 mph
